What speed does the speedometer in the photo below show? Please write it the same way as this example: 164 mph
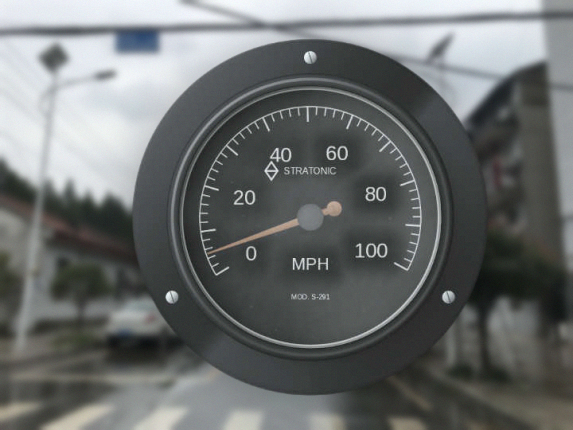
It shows 5 mph
